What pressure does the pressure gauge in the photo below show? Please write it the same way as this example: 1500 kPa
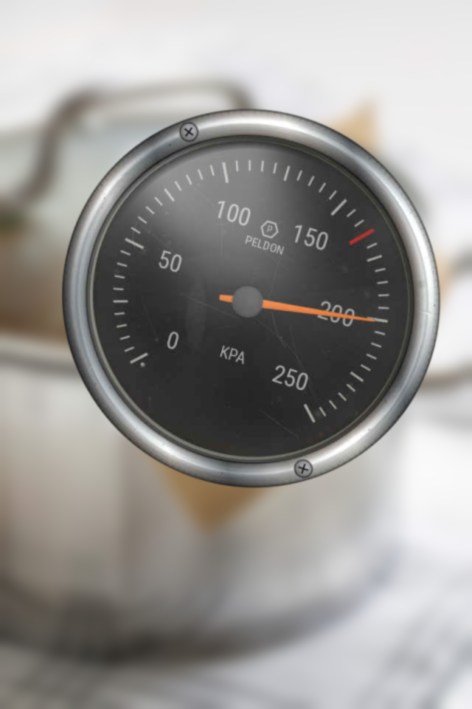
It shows 200 kPa
